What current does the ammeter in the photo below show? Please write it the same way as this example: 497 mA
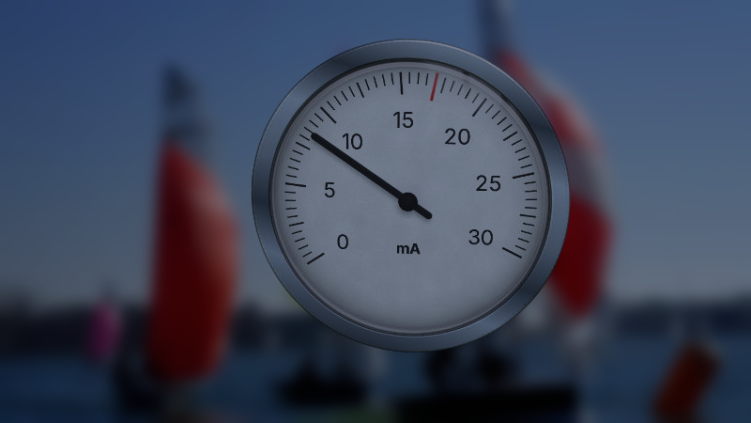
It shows 8.5 mA
